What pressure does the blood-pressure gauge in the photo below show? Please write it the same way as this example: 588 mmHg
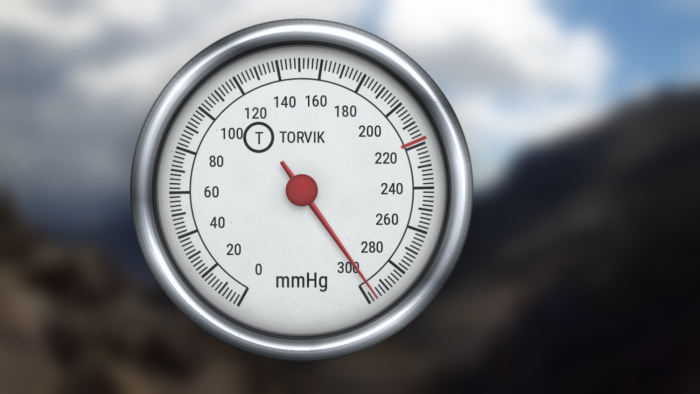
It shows 296 mmHg
